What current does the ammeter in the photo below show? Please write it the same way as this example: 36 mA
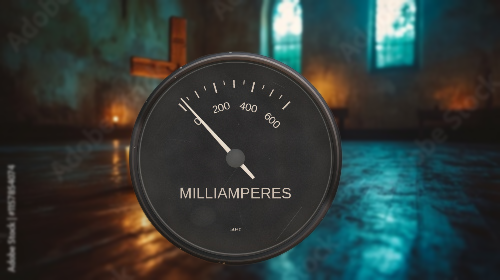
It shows 25 mA
